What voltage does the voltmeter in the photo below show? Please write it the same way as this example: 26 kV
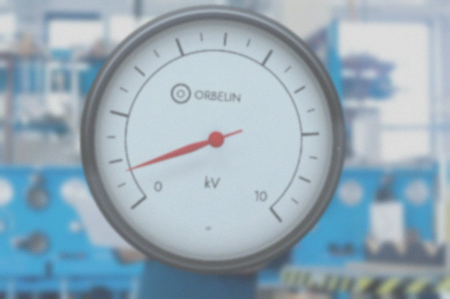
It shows 0.75 kV
